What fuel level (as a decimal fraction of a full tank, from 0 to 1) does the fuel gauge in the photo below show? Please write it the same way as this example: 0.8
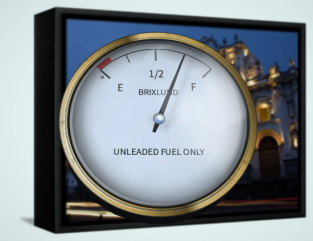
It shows 0.75
